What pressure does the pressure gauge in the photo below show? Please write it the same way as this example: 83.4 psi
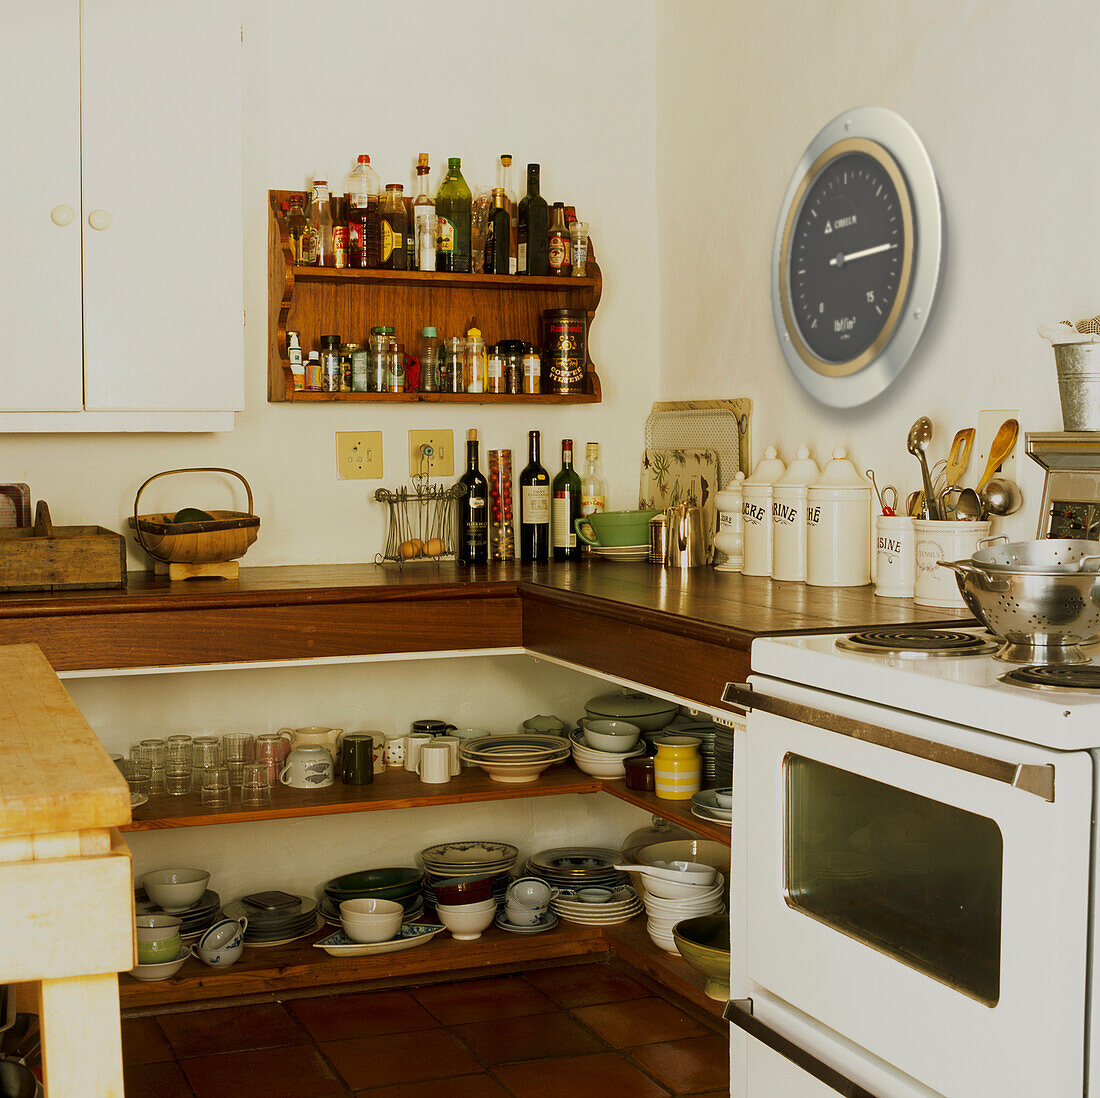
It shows 12.5 psi
